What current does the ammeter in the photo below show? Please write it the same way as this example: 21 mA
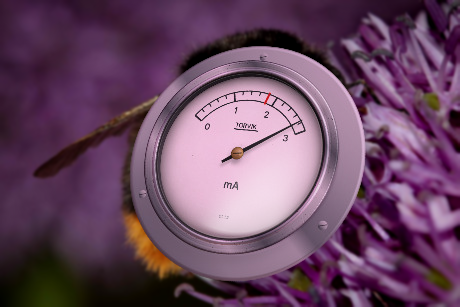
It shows 2.8 mA
